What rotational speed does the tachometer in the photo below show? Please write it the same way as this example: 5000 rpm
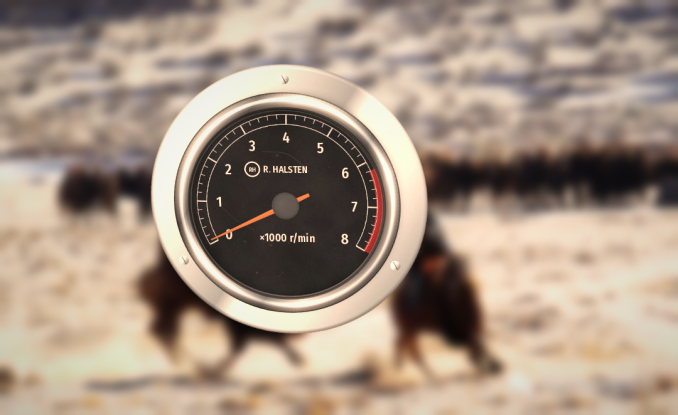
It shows 100 rpm
